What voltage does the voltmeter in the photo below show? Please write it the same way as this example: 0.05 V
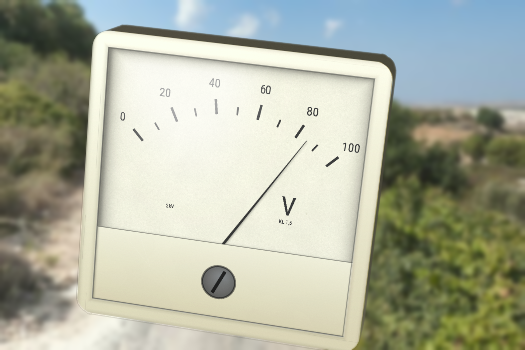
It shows 85 V
